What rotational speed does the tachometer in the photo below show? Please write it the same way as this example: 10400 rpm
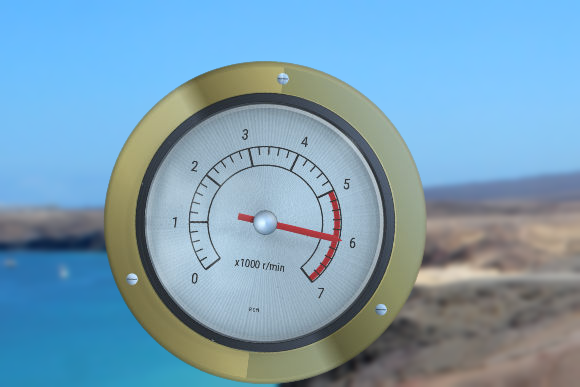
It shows 6000 rpm
